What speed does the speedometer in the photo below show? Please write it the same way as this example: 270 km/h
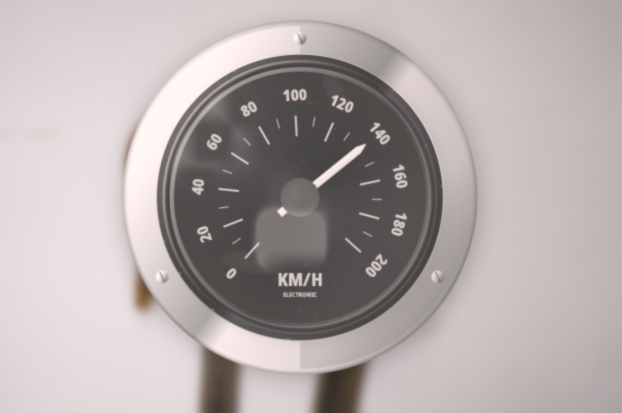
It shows 140 km/h
